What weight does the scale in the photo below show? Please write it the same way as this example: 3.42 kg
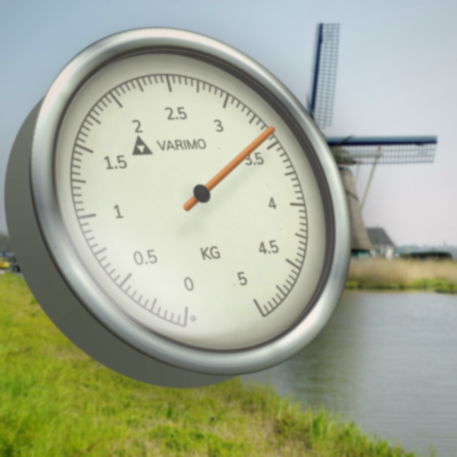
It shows 3.4 kg
